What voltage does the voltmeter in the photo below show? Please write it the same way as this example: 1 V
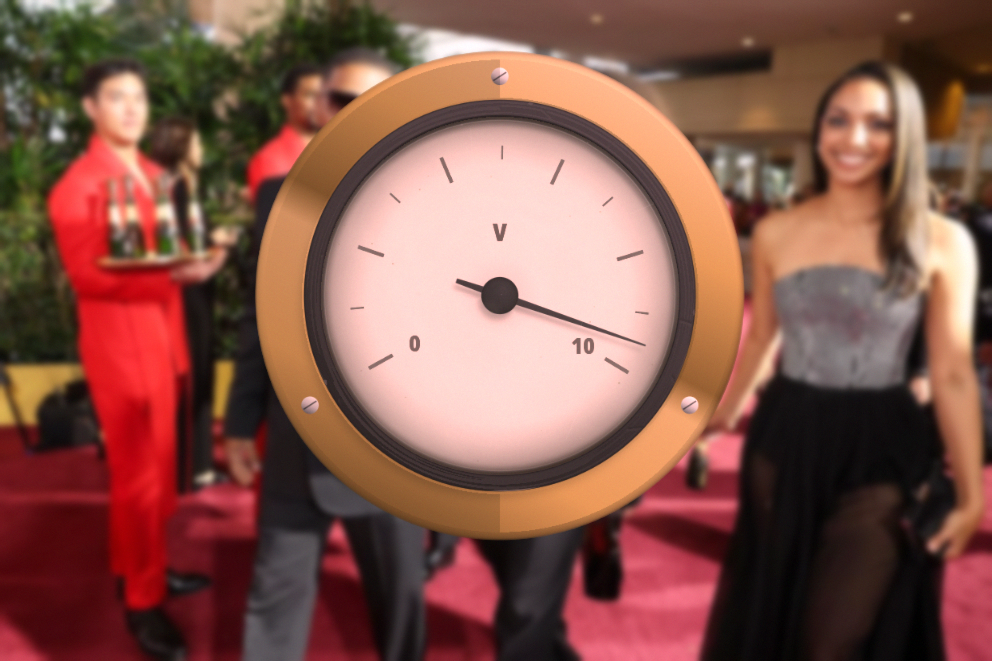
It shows 9.5 V
